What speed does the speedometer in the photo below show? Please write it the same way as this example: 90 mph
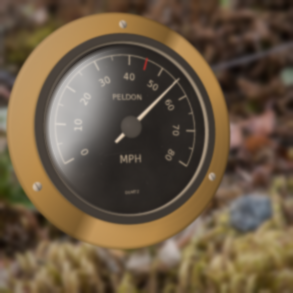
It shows 55 mph
